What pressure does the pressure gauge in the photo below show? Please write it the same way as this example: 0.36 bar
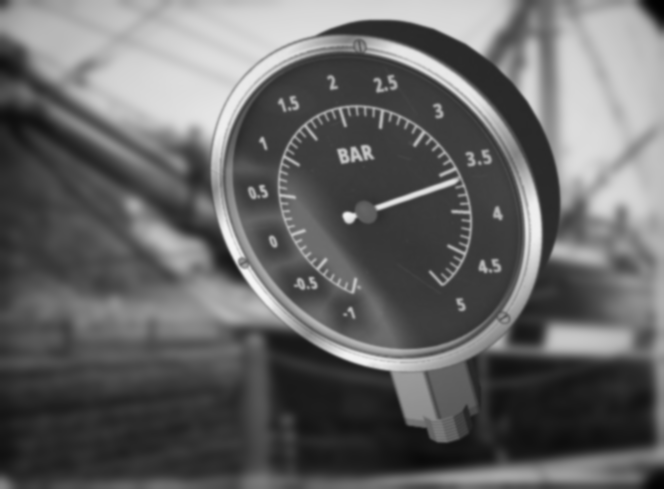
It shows 3.6 bar
